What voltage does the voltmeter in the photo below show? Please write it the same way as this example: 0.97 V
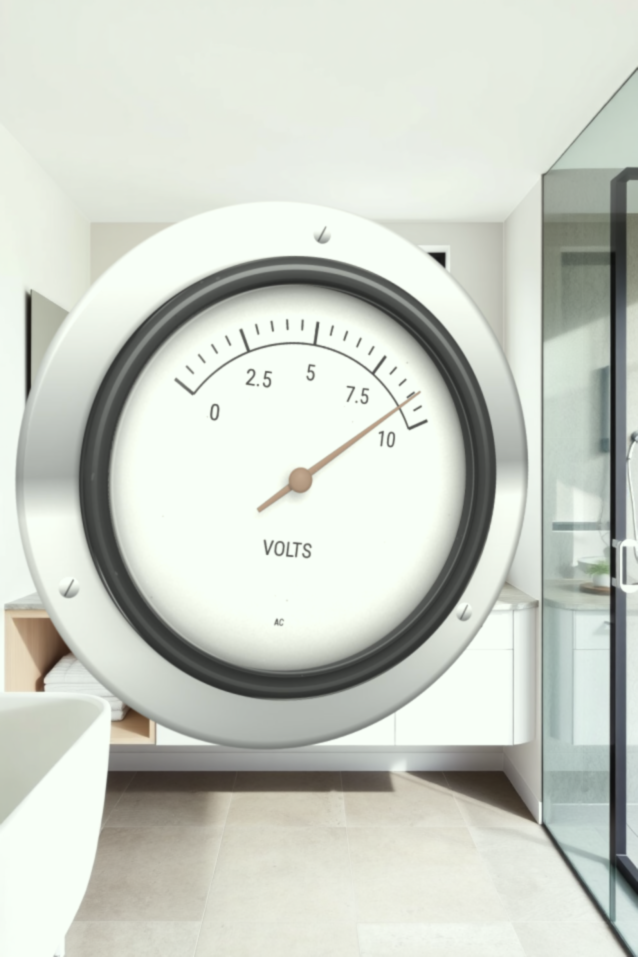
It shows 9 V
